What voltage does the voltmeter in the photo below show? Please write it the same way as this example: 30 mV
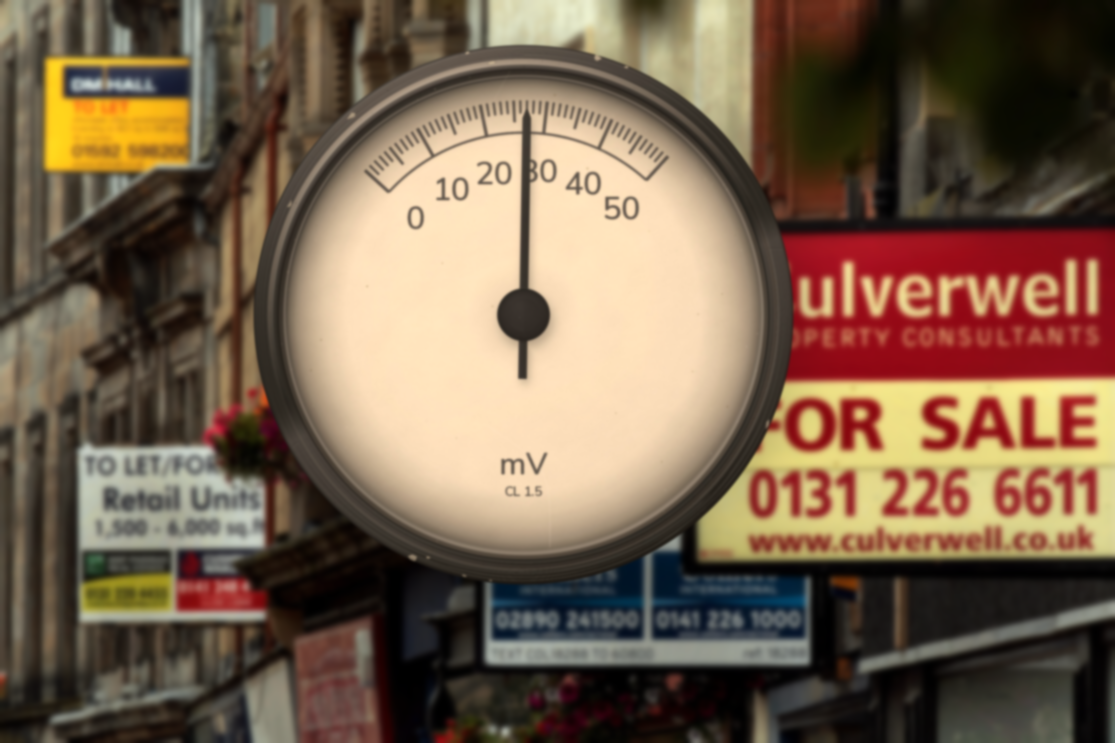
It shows 27 mV
